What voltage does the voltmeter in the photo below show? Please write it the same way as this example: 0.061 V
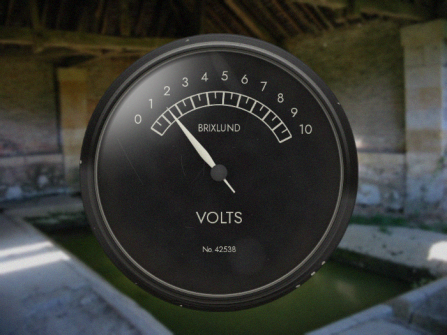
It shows 1.5 V
